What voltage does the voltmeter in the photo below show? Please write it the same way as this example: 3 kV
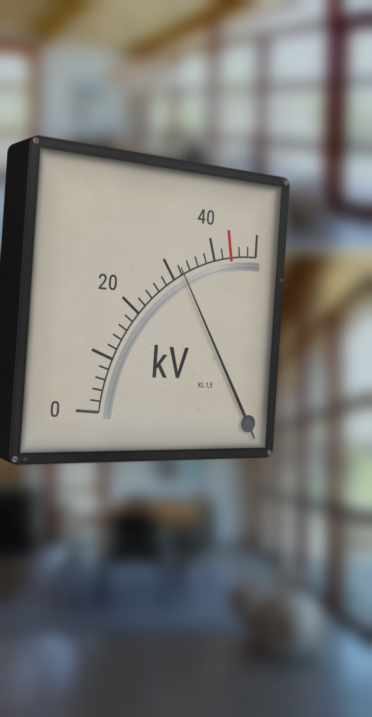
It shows 32 kV
